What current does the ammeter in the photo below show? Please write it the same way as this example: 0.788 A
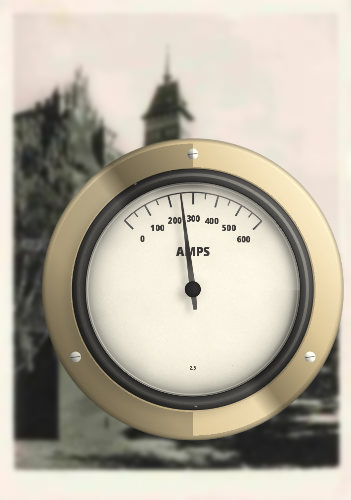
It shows 250 A
